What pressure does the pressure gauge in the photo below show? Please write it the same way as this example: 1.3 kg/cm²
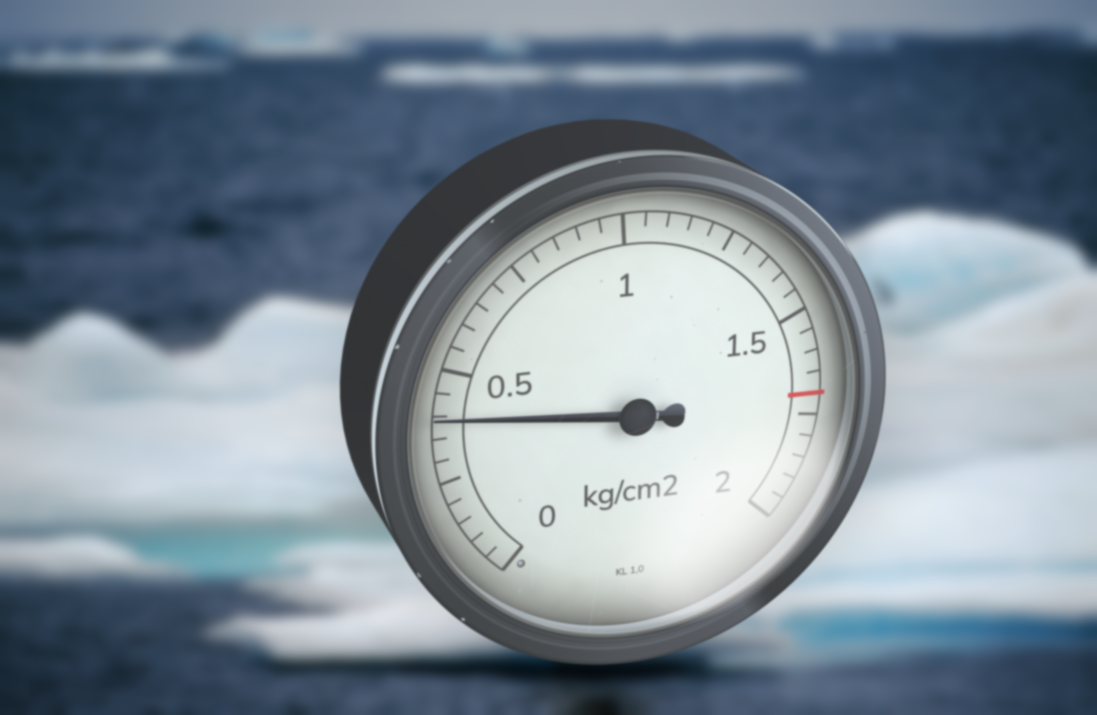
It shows 0.4 kg/cm²
